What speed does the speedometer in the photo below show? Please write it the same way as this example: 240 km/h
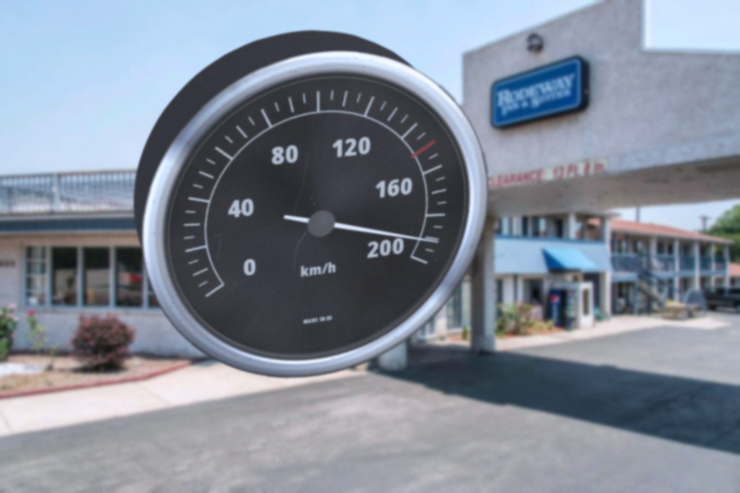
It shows 190 km/h
